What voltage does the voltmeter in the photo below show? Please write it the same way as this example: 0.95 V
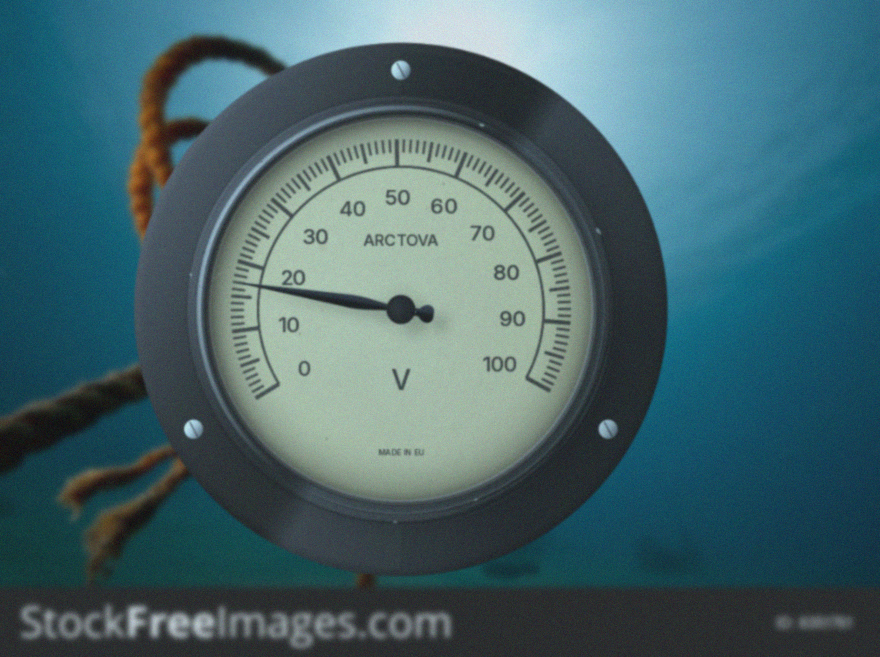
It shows 17 V
